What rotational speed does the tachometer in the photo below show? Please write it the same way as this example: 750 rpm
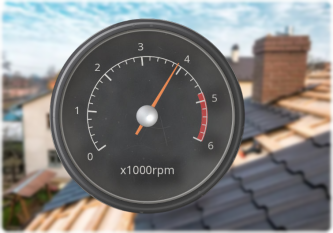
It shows 3900 rpm
